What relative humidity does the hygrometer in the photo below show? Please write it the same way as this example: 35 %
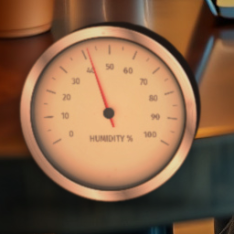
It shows 42.5 %
